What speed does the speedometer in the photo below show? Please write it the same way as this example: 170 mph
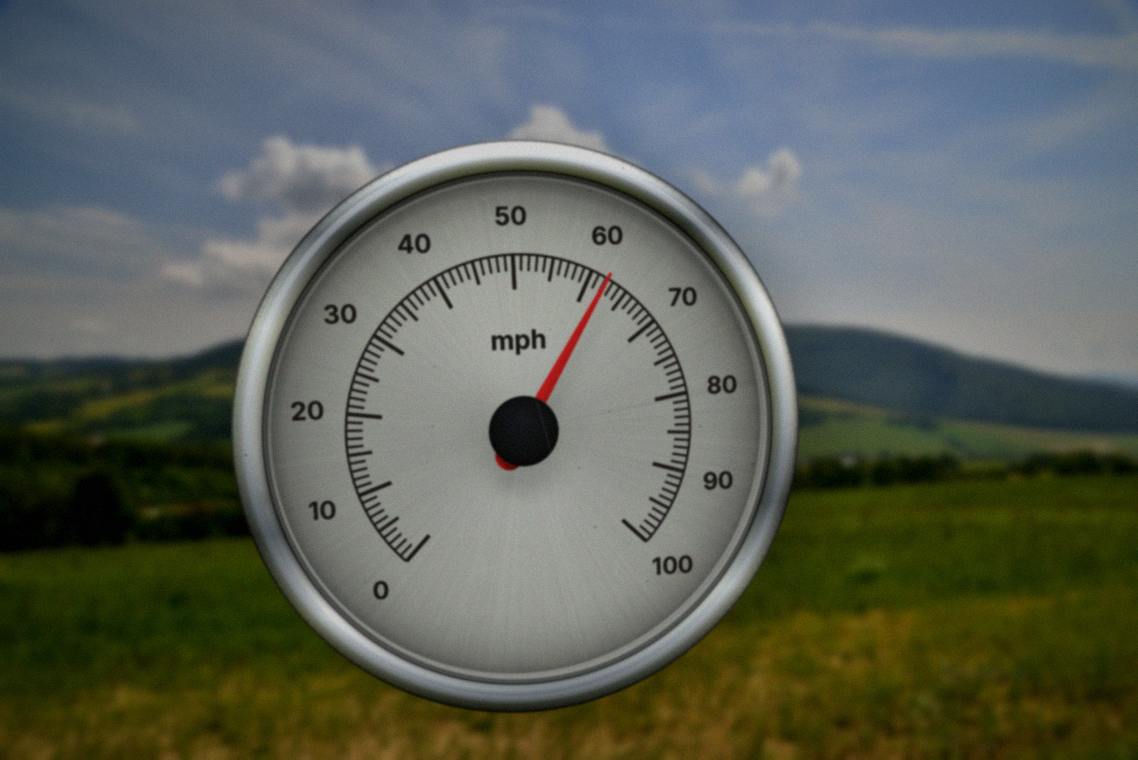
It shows 62 mph
